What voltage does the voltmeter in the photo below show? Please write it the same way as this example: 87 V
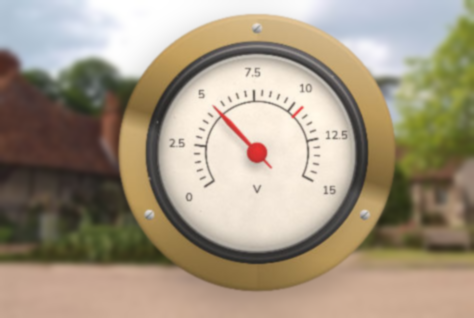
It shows 5 V
